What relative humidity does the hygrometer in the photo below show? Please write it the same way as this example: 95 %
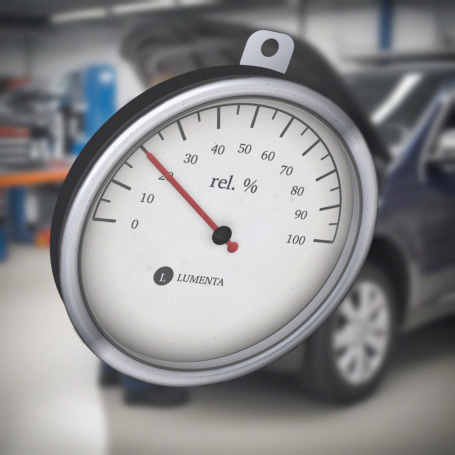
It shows 20 %
